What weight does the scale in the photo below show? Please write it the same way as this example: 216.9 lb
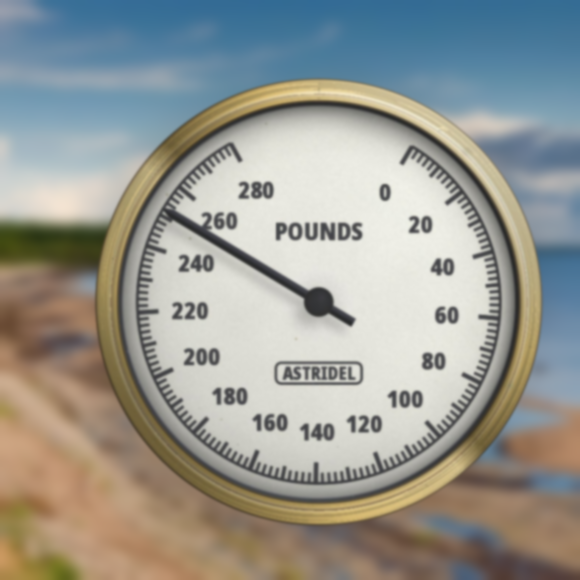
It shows 252 lb
